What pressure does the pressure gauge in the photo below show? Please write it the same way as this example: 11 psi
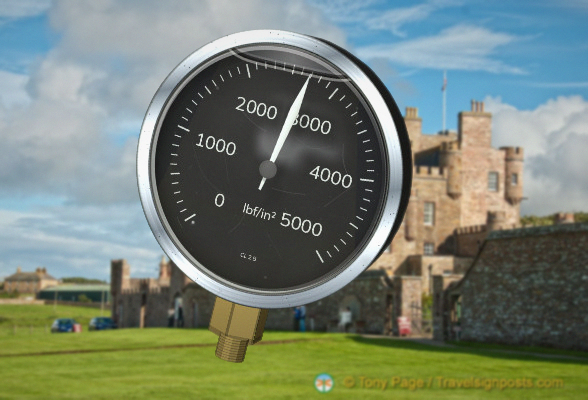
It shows 2700 psi
